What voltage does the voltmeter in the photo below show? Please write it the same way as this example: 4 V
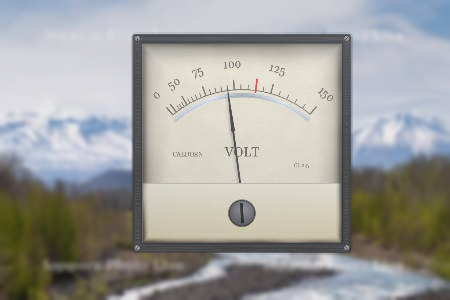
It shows 95 V
